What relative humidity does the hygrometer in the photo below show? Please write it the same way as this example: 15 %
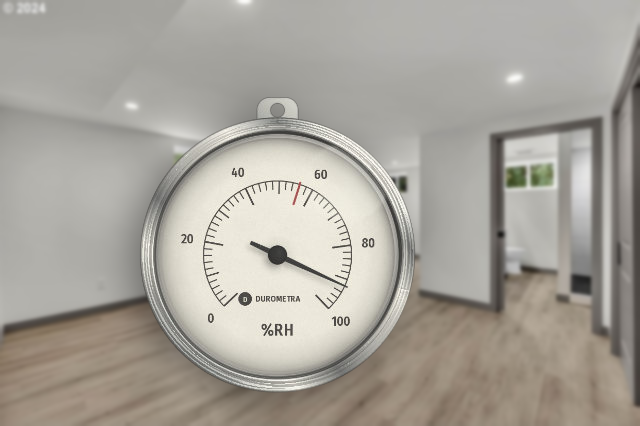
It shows 92 %
